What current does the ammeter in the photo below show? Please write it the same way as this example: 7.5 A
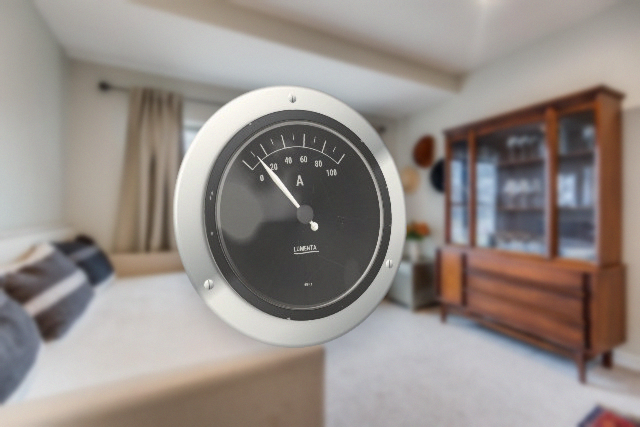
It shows 10 A
